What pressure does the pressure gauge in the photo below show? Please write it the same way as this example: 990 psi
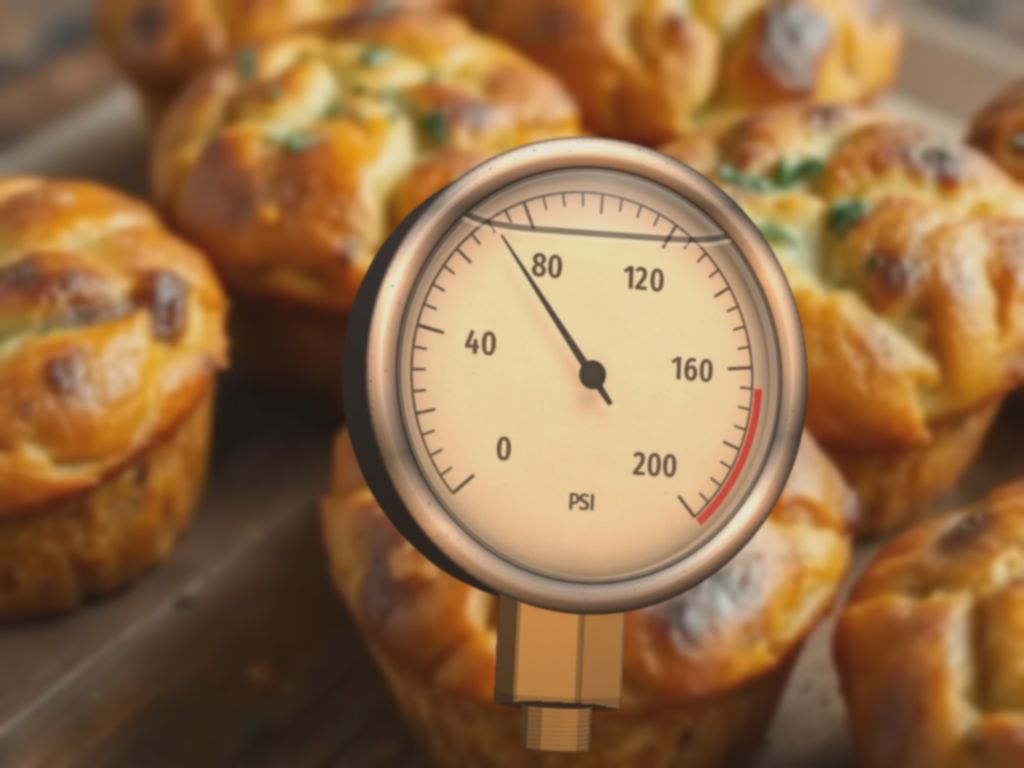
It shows 70 psi
